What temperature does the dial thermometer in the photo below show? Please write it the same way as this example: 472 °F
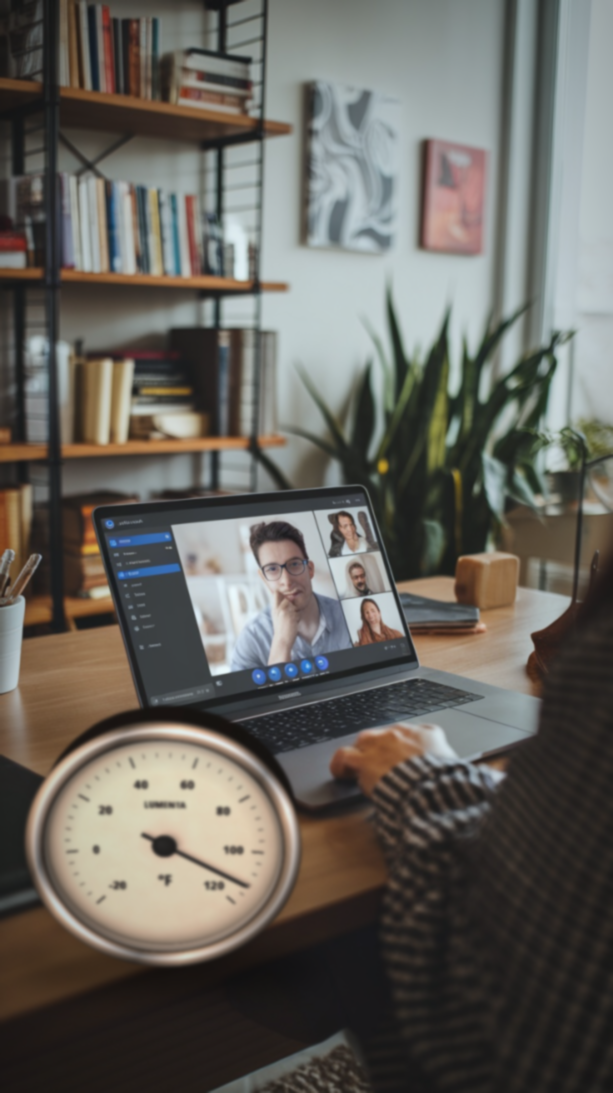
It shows 112 °F
